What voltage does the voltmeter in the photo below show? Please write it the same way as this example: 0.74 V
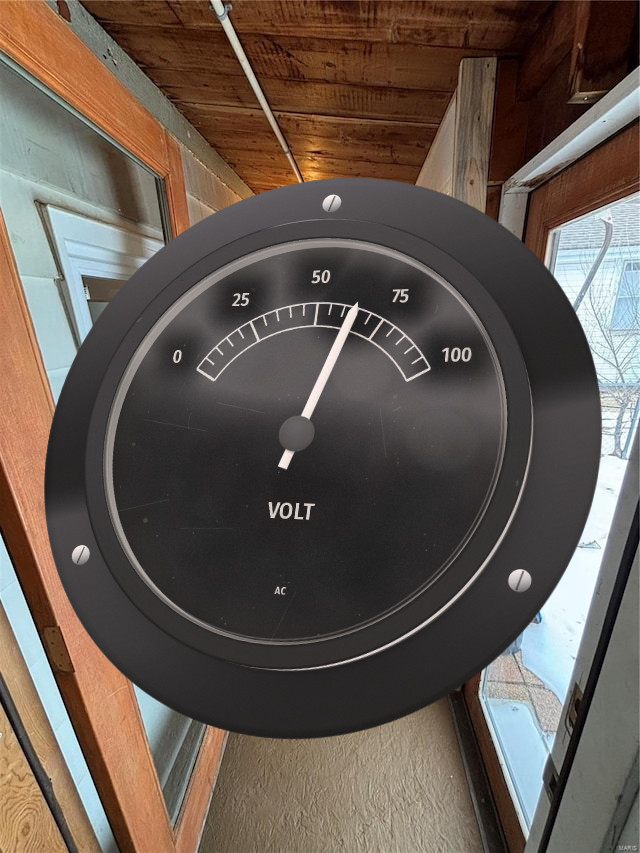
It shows 65 V
